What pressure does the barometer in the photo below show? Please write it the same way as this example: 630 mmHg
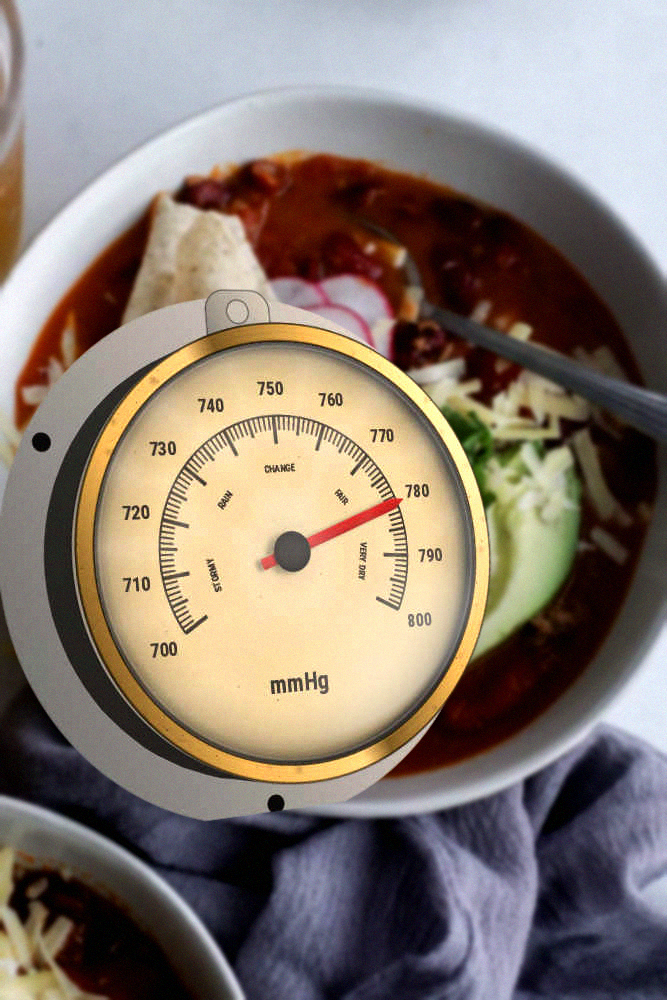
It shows 780 mmHg
